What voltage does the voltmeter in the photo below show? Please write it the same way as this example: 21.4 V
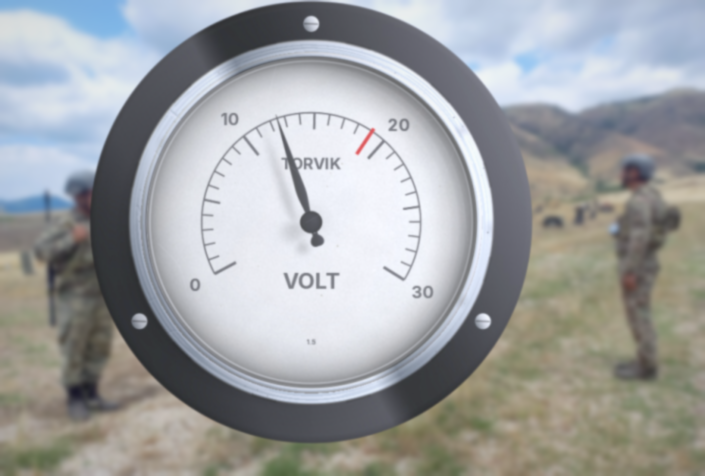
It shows 12.5 V
